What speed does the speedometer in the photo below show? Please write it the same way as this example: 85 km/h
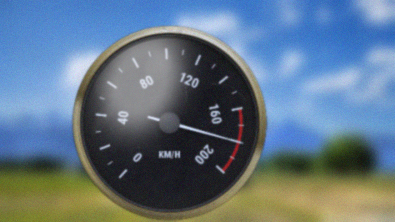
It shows 180 km/h
